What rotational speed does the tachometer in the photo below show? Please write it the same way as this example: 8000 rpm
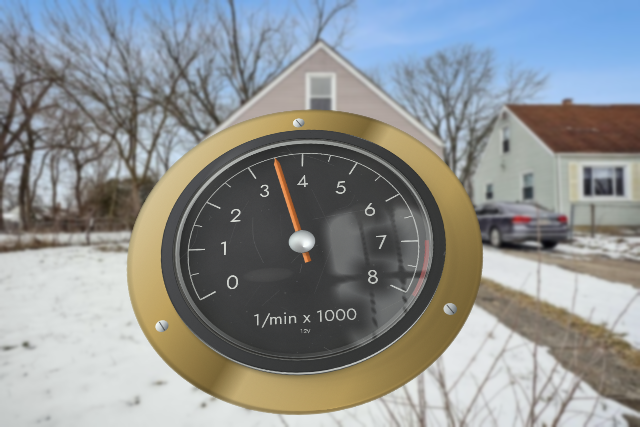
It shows 3500 rpm
